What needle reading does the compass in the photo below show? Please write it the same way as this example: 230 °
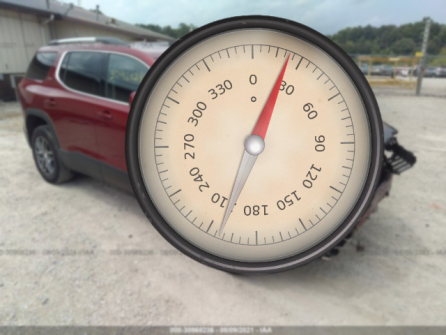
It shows 22.5 °
